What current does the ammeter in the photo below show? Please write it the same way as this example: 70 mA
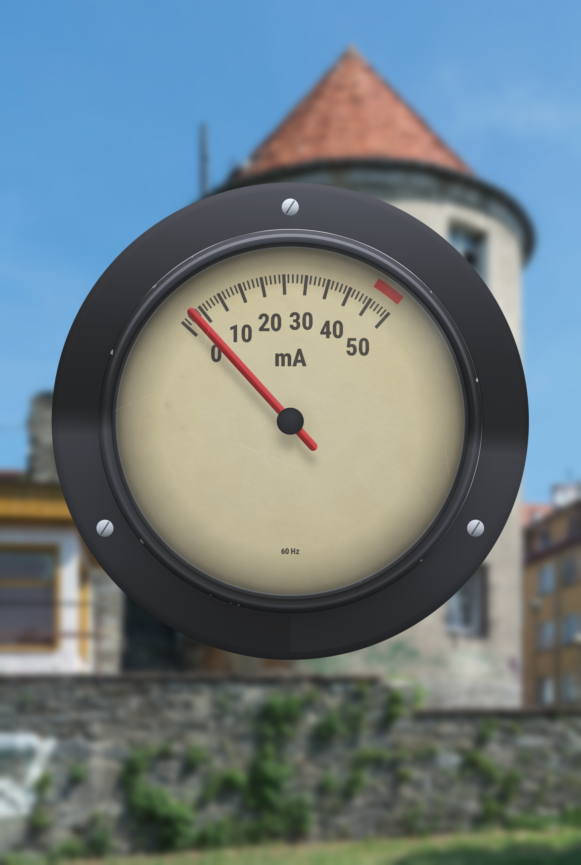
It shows 3 mA
